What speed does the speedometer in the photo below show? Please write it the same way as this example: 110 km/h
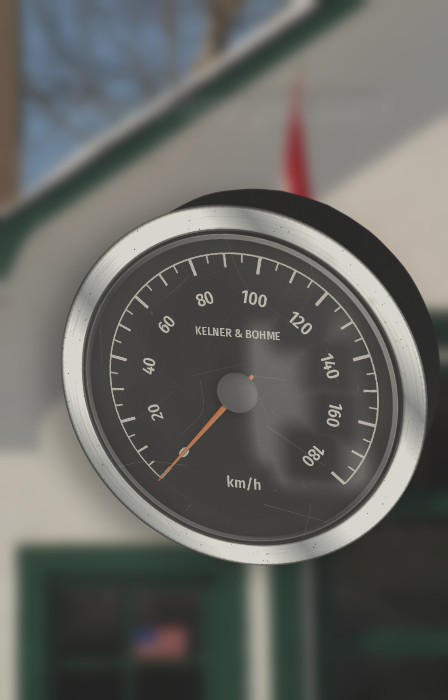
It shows 0 km/h
